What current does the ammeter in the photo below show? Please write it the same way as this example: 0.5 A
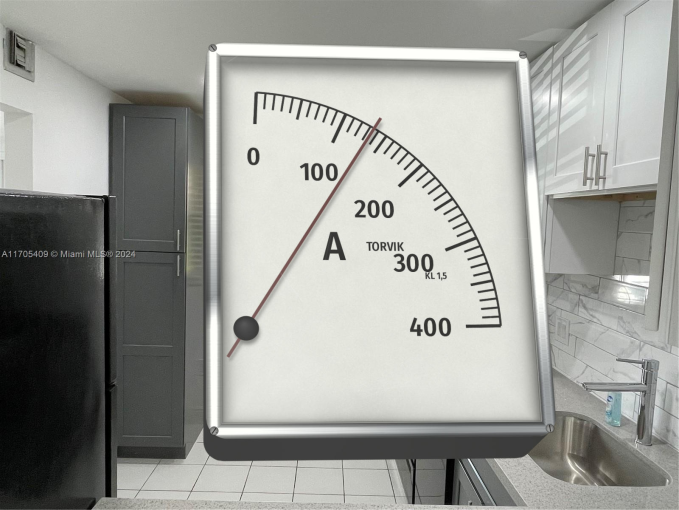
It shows 135 A
